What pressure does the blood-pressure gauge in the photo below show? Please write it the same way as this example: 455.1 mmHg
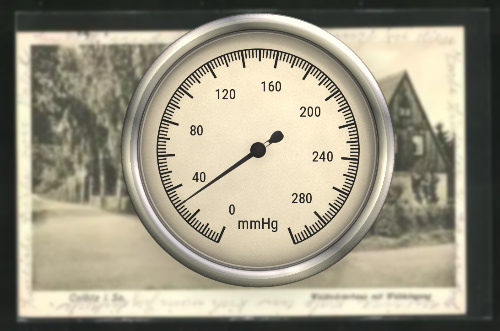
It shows 30 mmHg
